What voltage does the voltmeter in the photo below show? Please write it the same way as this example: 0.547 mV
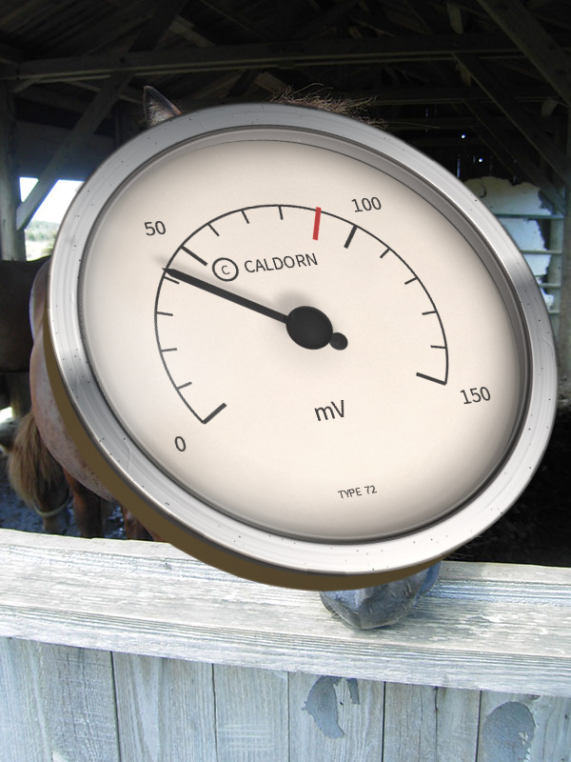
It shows 40 mV
